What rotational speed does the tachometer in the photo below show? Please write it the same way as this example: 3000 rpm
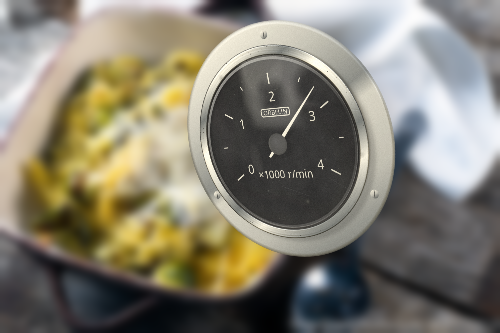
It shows 2750 rpm
